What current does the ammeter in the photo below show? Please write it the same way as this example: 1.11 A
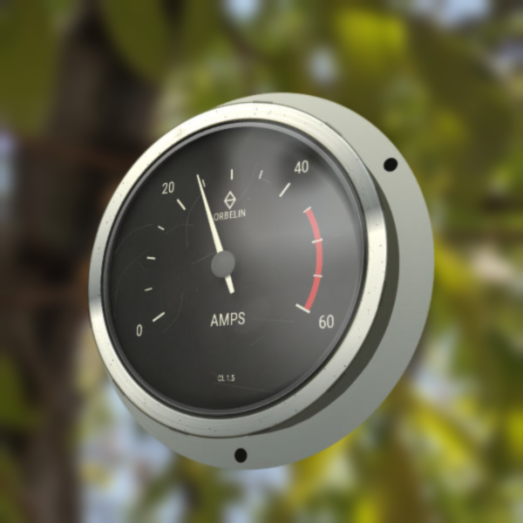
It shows 25 A
